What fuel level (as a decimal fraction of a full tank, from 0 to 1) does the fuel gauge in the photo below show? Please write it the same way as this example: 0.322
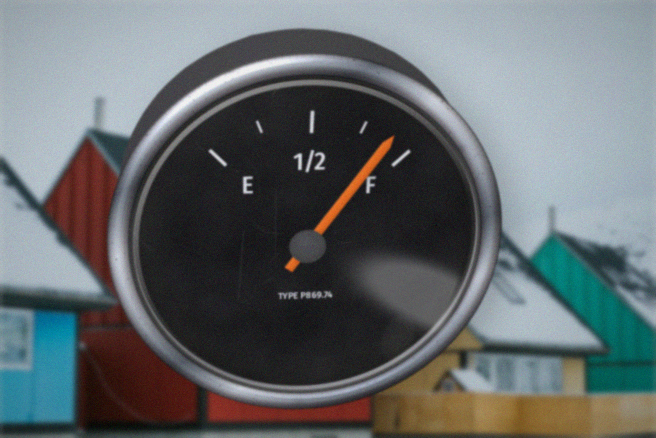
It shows 0.875
